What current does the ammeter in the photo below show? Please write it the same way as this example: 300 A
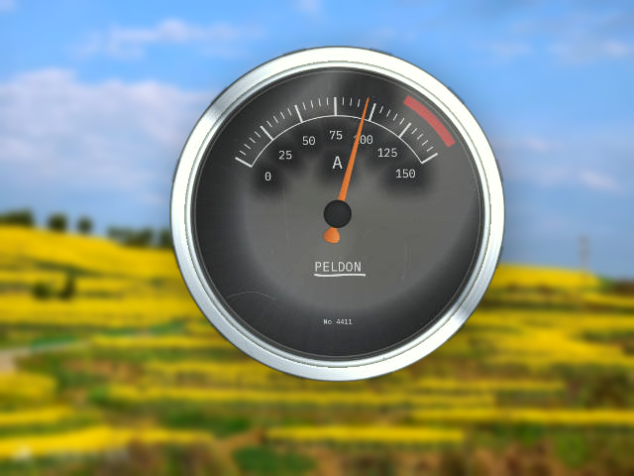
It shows 95 A
